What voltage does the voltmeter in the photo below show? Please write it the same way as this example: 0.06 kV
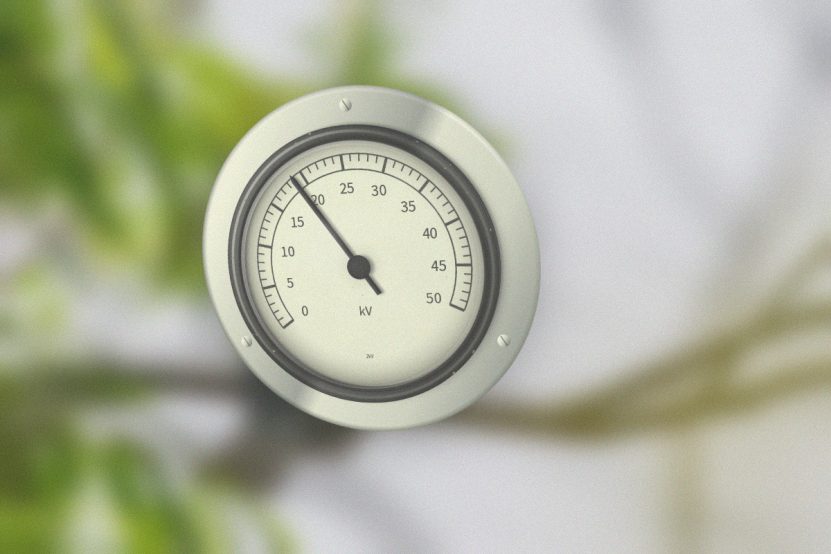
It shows 19 kV
